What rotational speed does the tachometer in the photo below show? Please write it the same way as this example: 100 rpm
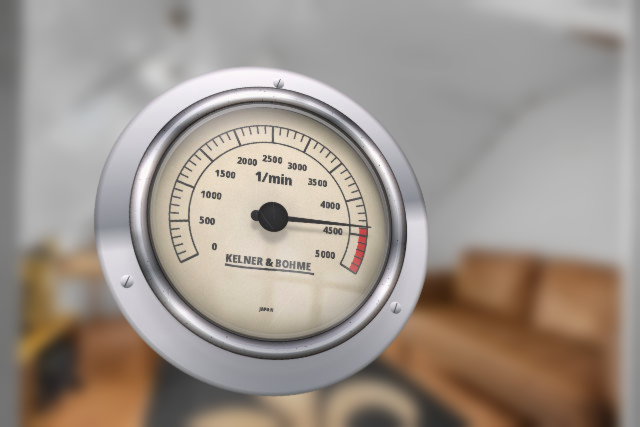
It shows 4400 rpm
